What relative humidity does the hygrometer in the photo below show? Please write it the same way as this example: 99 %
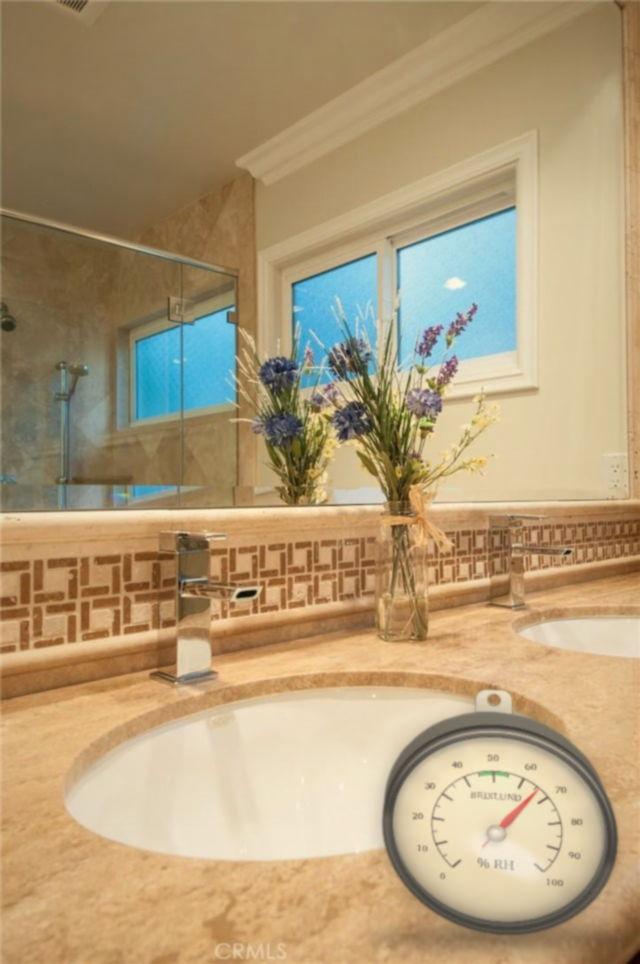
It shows 65 %
